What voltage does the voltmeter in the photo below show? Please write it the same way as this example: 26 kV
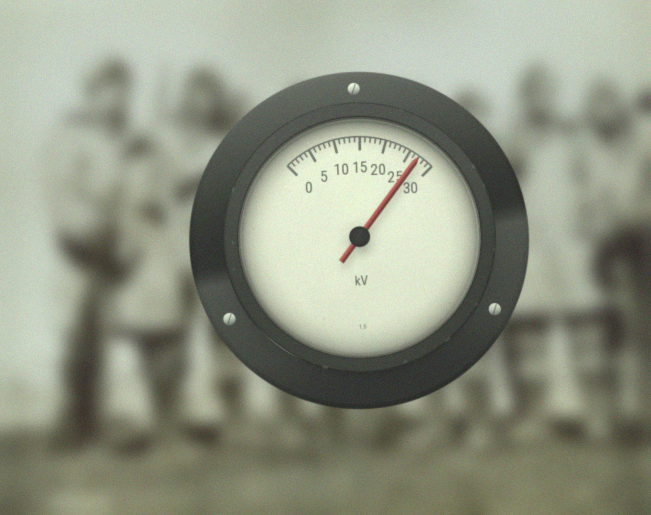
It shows 27 kV
